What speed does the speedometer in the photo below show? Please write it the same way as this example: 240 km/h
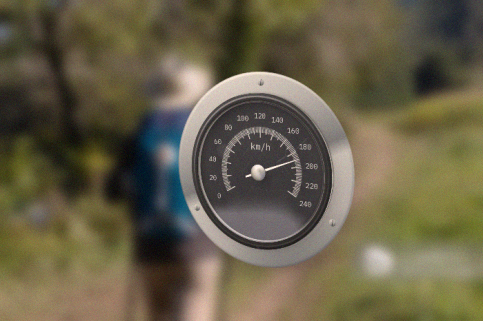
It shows 190 km/h
